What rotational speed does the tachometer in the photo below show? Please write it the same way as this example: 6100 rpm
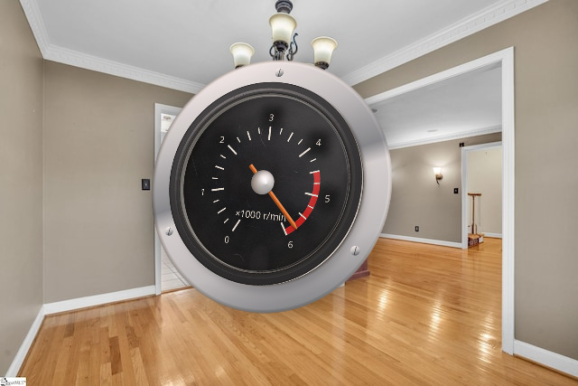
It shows 5750 rpm
